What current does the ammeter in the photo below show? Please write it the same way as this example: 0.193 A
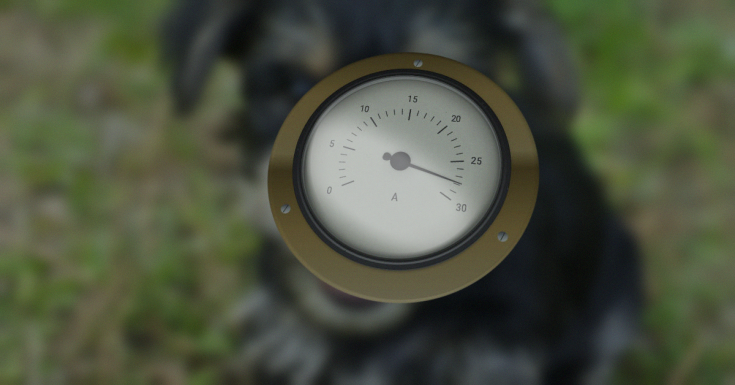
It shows 28 A
